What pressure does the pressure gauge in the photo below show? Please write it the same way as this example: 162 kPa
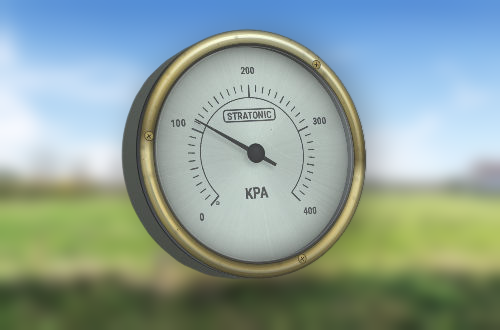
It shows 110 kPa
